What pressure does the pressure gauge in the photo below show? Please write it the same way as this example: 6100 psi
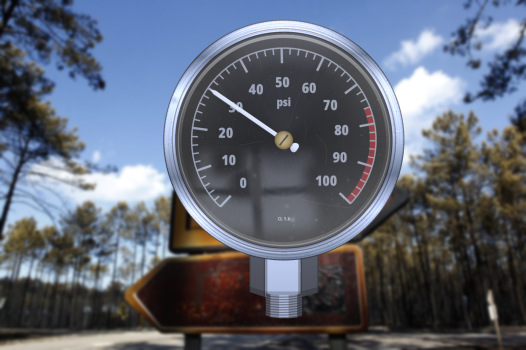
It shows 30 psi
